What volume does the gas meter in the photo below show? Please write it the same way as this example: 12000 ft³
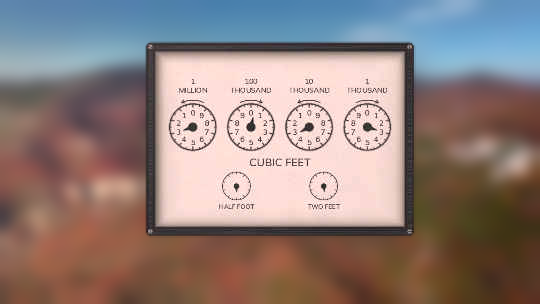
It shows 303300 ft³
